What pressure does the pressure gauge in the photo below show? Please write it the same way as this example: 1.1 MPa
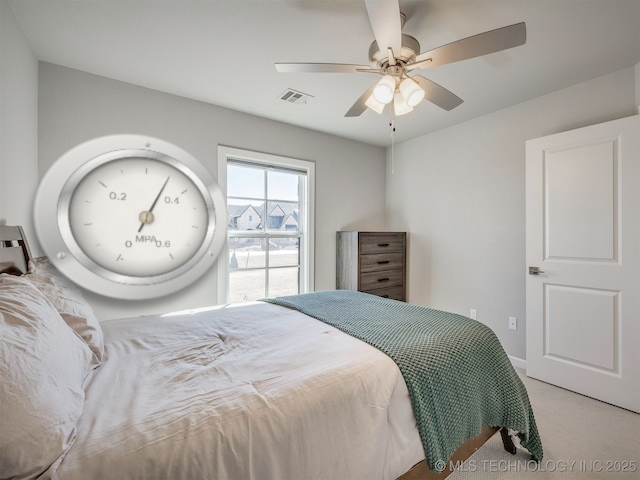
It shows 0.35 MPa
